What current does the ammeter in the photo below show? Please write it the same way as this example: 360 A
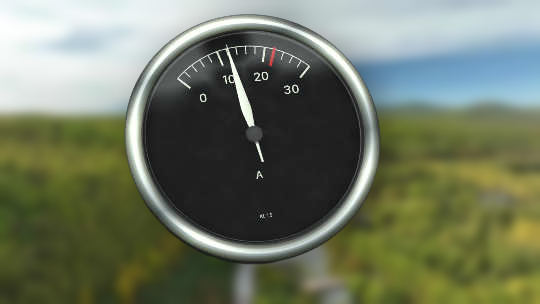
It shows 12 A
